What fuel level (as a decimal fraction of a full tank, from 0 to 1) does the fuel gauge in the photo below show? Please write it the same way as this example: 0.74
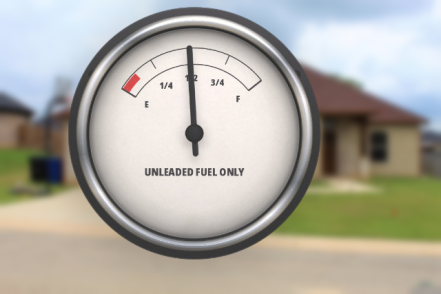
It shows 0.5
